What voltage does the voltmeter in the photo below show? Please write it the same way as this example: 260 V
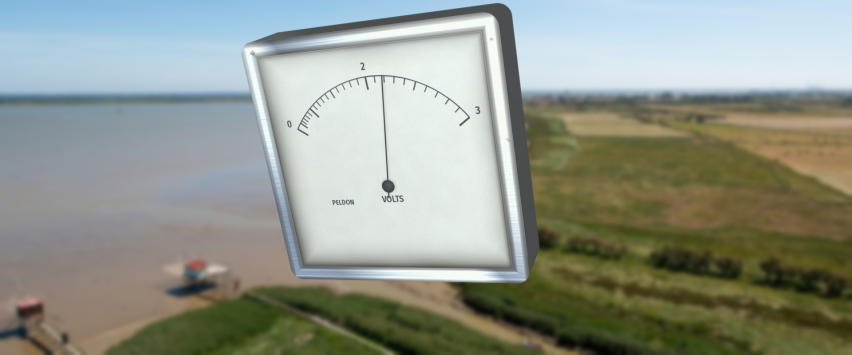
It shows 2.2 V
